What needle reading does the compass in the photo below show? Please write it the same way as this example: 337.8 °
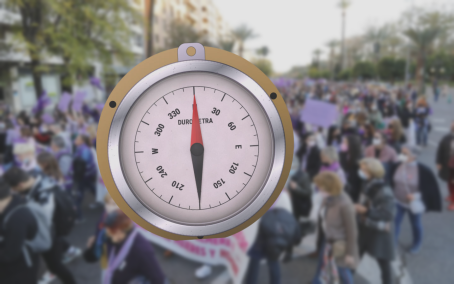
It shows 0 °
